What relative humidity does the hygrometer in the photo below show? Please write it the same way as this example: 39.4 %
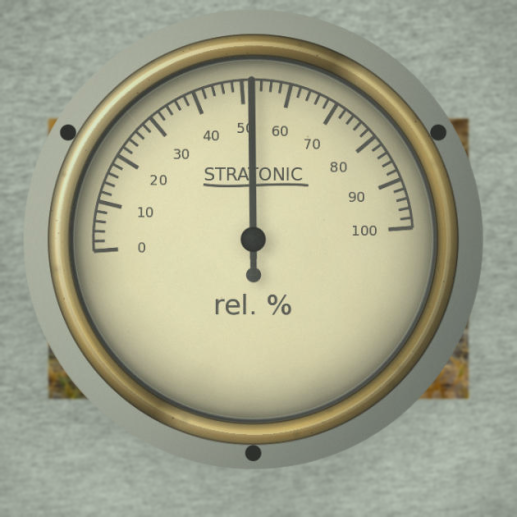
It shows 52 %
